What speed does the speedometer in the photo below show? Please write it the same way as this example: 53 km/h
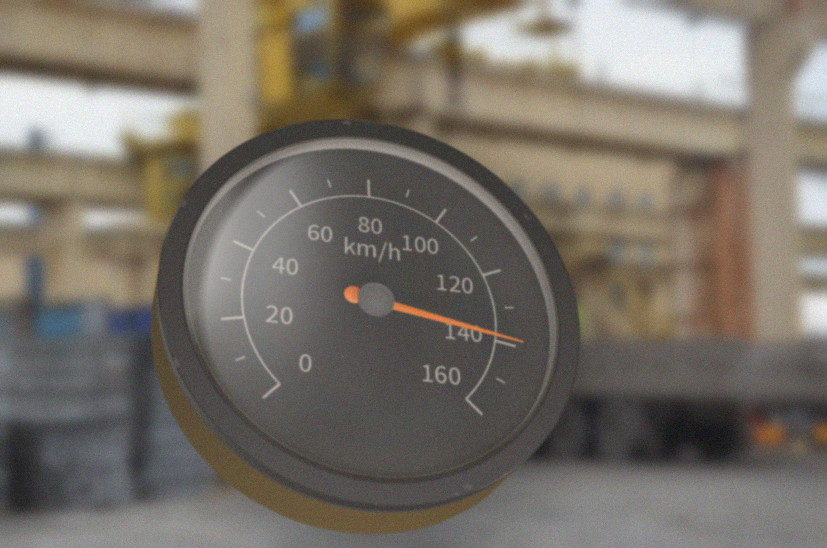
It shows 140 km/h
